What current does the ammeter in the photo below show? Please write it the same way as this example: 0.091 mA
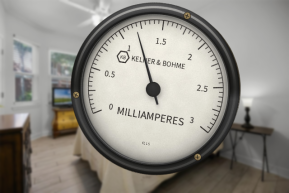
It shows 1.2 mA
